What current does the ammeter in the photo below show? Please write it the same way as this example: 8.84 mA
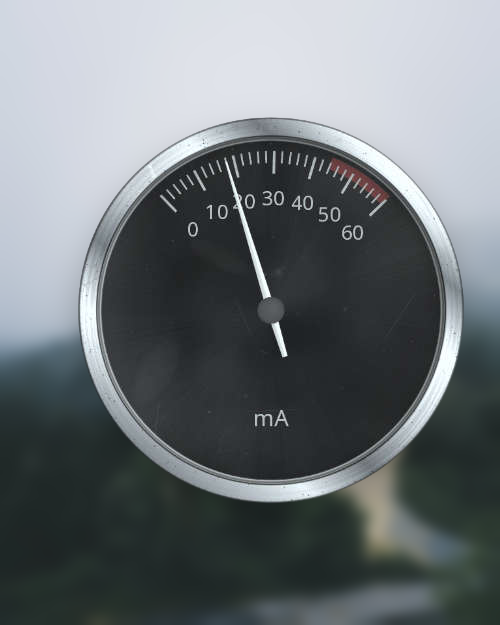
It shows 18 mA
